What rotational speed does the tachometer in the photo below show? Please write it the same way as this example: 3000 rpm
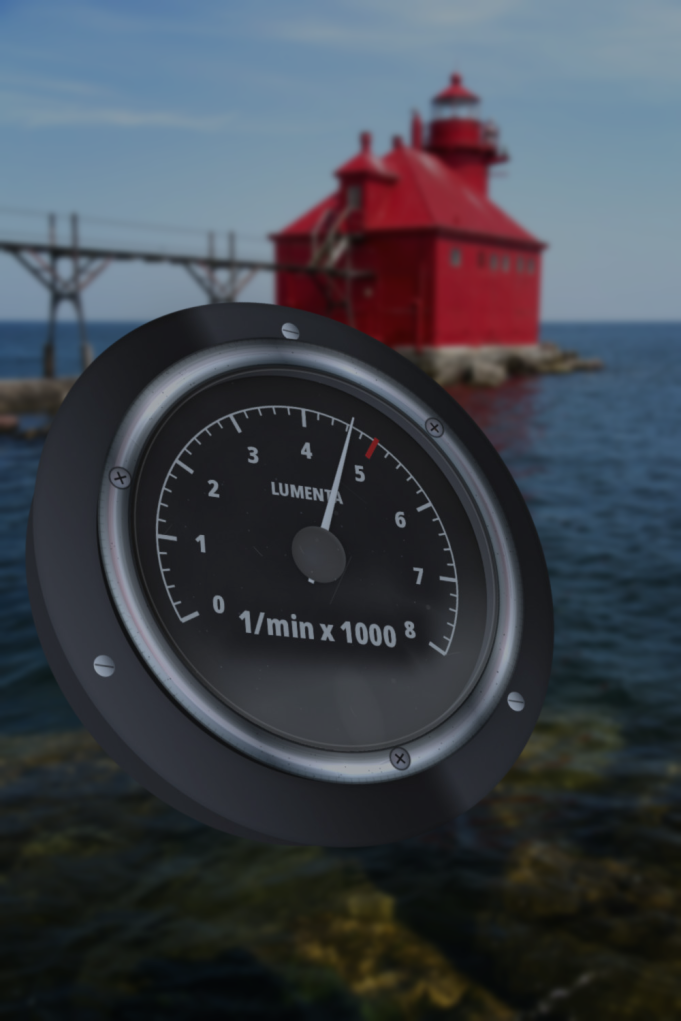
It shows 4600 rpm
